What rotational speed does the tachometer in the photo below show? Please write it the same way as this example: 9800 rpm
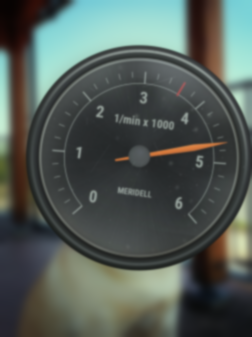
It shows 4700 rpm
